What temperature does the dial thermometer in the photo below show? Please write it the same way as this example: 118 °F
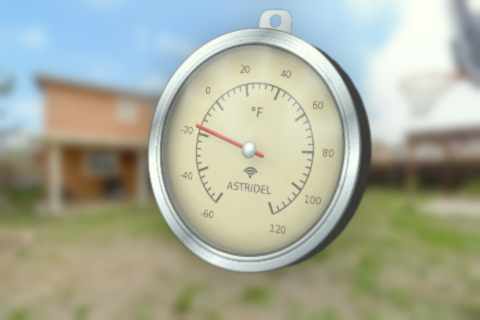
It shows -16 °F
